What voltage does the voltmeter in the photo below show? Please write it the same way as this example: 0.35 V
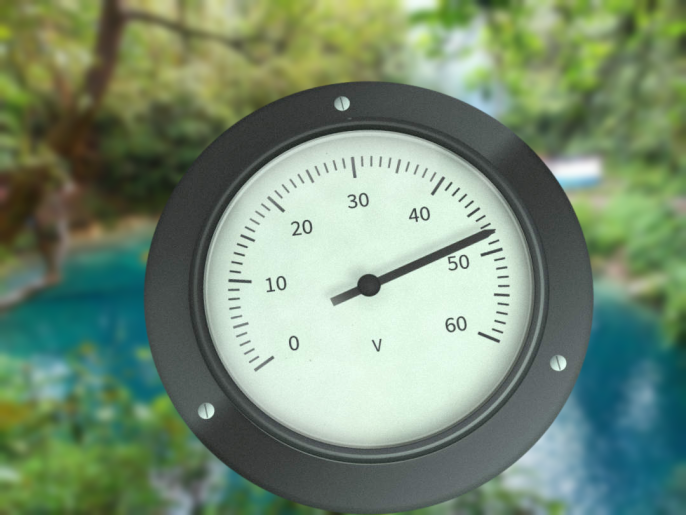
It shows 48 V
